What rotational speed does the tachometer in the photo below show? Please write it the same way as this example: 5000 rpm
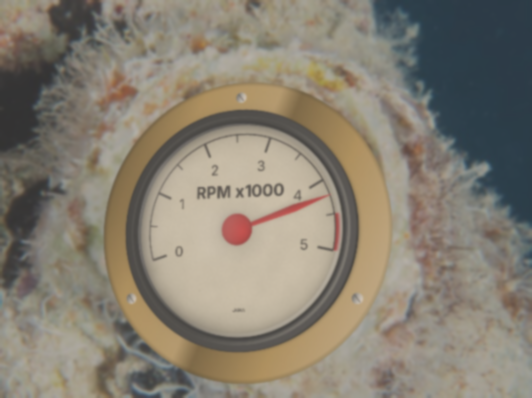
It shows 4250 rpm
